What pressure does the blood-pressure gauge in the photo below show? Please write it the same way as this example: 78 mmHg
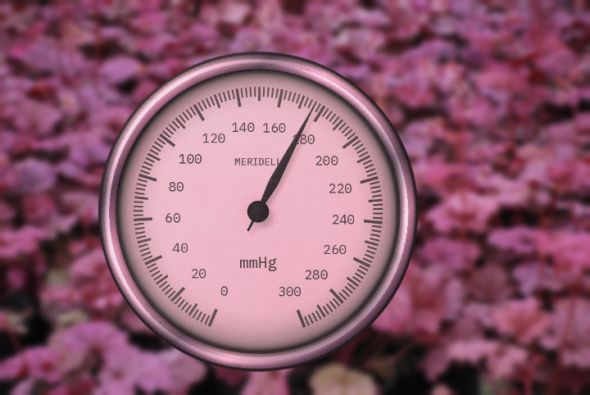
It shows 176 mmHg
